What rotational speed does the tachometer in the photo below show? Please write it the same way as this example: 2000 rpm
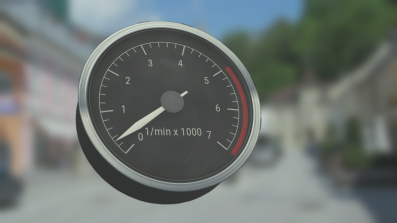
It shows 300 rpm
